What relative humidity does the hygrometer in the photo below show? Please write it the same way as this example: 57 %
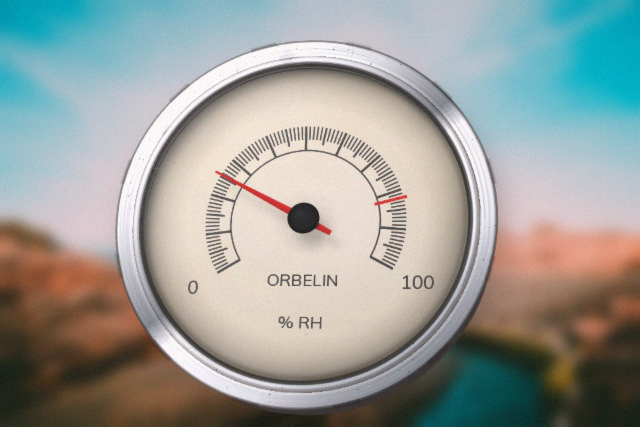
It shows 25 %
